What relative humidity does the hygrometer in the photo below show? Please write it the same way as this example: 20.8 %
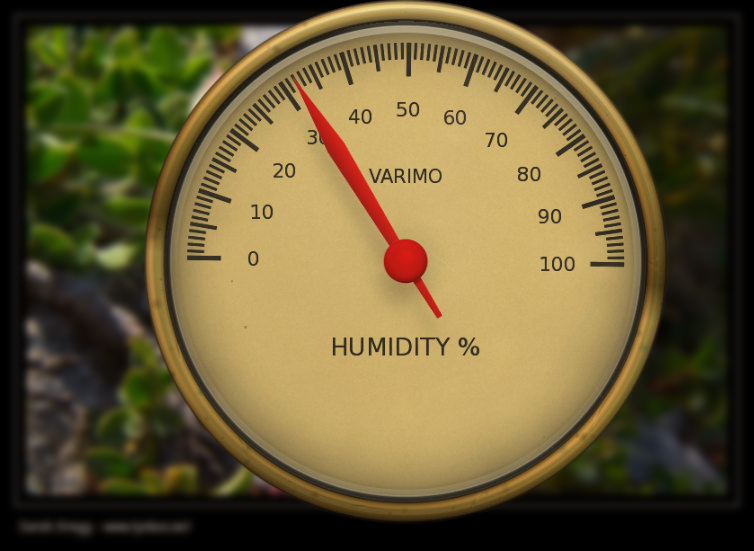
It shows 32 %
